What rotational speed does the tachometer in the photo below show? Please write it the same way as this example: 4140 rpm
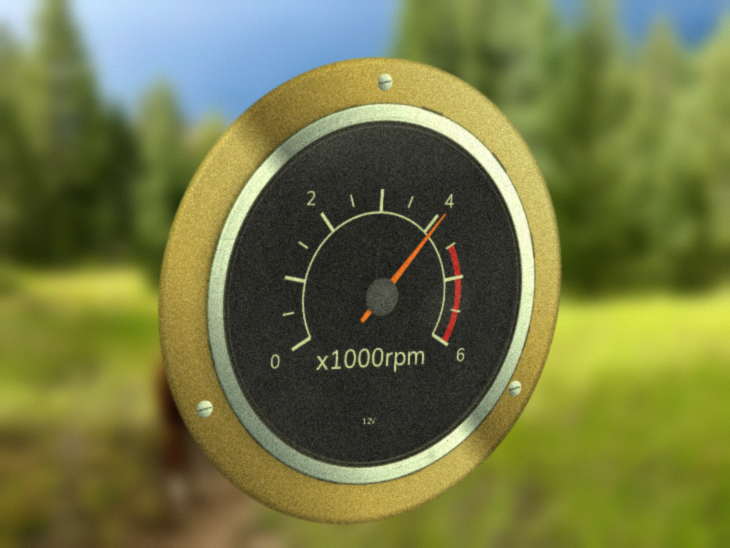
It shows 4000 rpm
